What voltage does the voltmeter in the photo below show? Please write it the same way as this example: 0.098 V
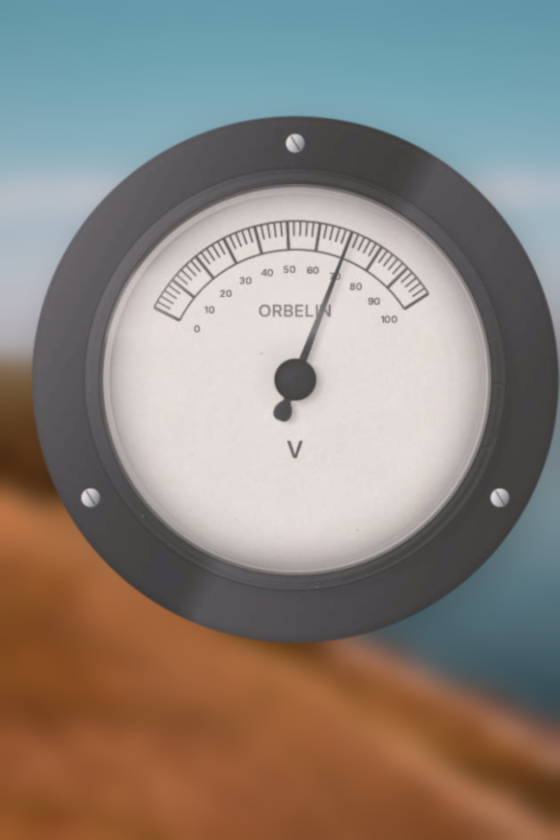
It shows 70 V
